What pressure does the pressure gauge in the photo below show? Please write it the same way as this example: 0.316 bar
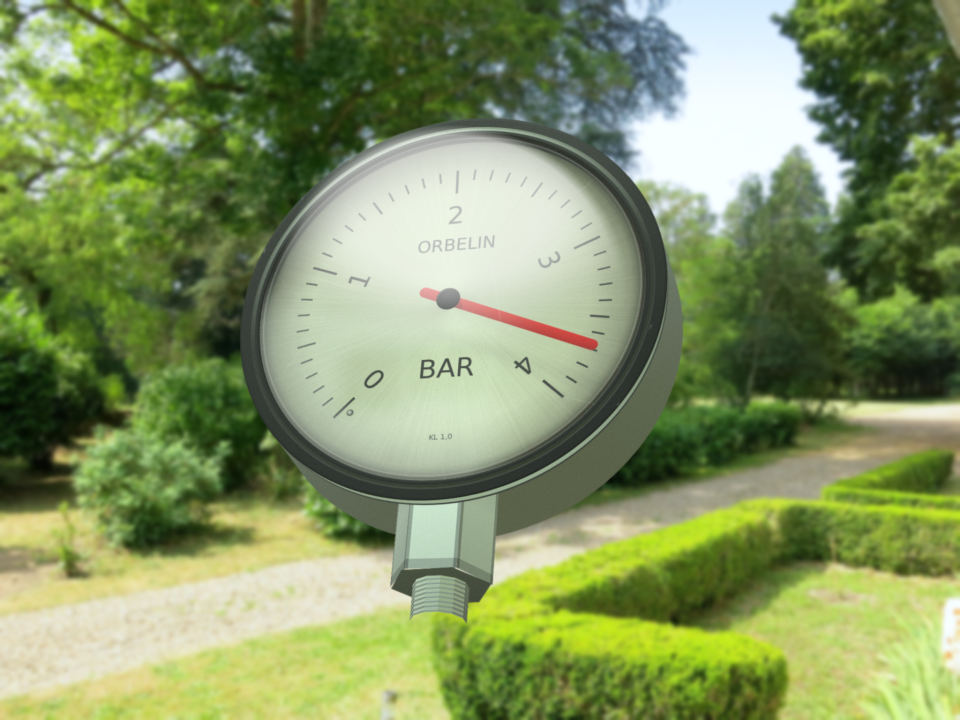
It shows 3.7 bar
